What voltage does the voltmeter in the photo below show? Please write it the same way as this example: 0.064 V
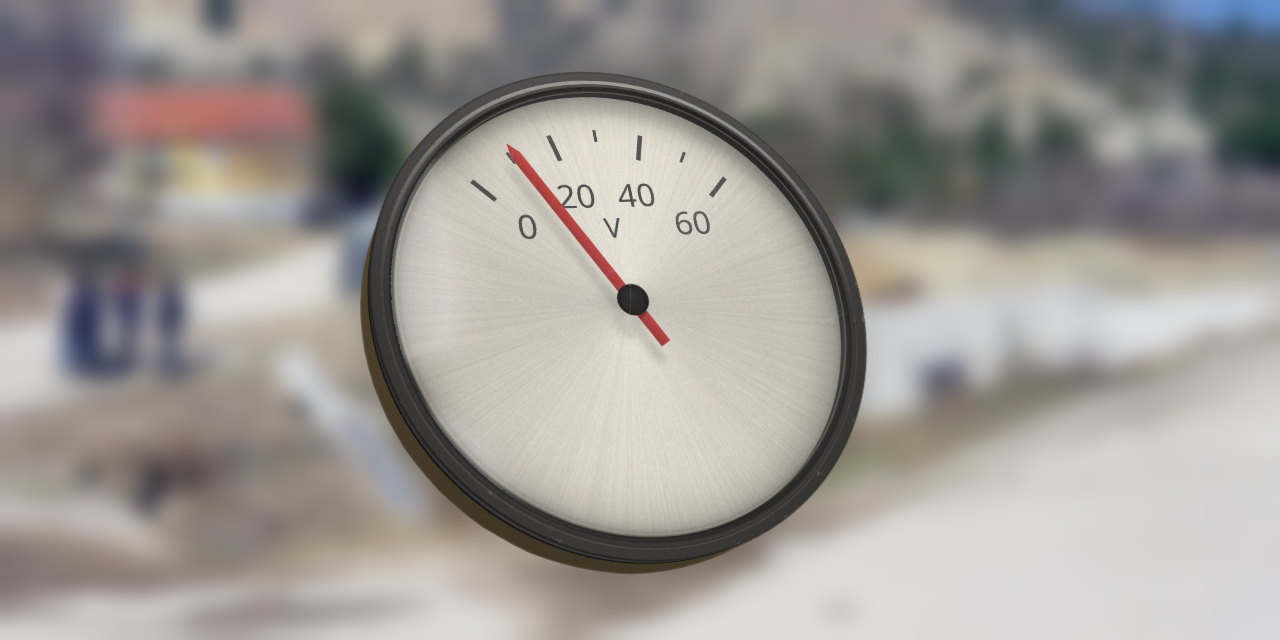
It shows 10 V
